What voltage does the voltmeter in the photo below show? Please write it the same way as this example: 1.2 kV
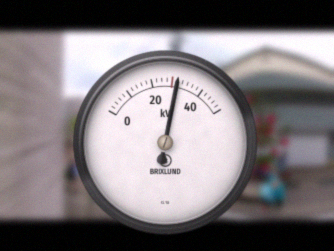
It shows 30 kV
